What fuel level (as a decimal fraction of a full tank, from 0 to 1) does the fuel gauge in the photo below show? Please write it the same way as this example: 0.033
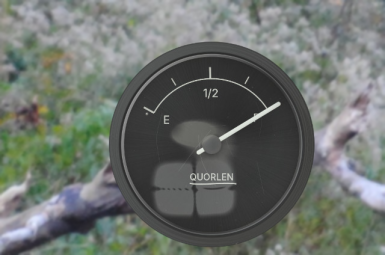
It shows 1
